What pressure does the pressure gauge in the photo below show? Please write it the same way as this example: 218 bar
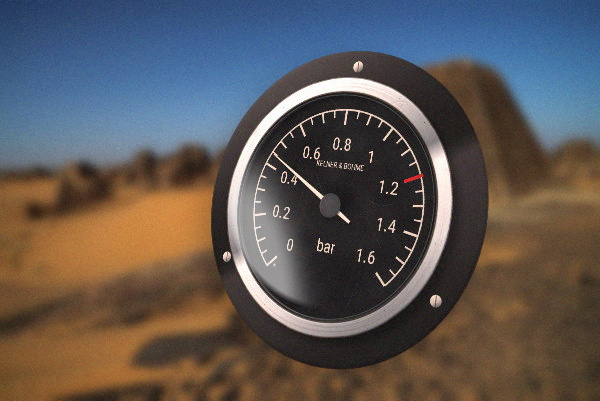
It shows 0.45 bar
